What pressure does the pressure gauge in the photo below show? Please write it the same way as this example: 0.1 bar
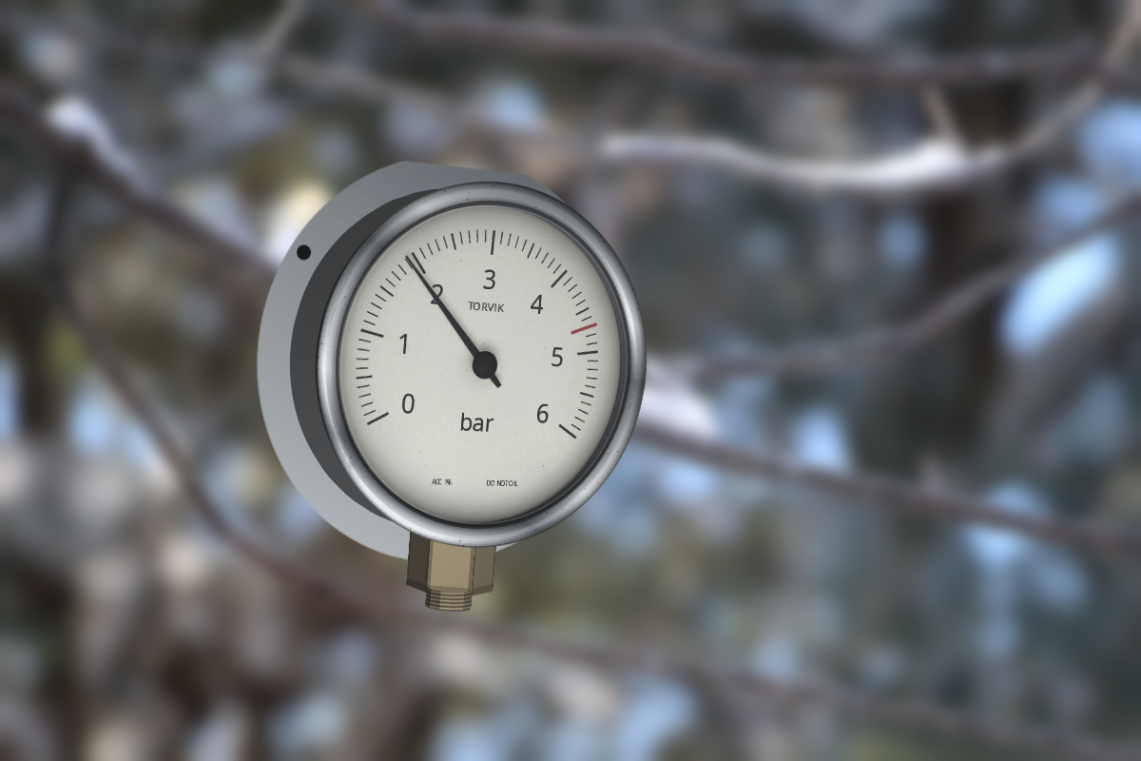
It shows 1.9 bar
